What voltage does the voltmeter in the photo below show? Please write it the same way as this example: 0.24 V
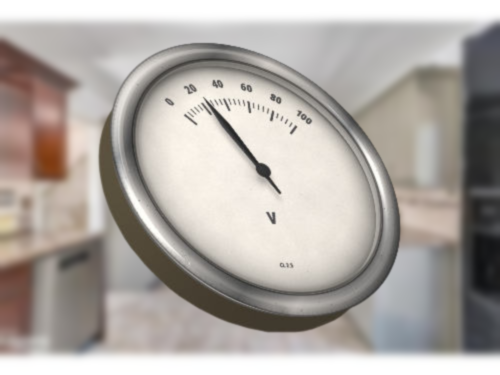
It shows 20 V
